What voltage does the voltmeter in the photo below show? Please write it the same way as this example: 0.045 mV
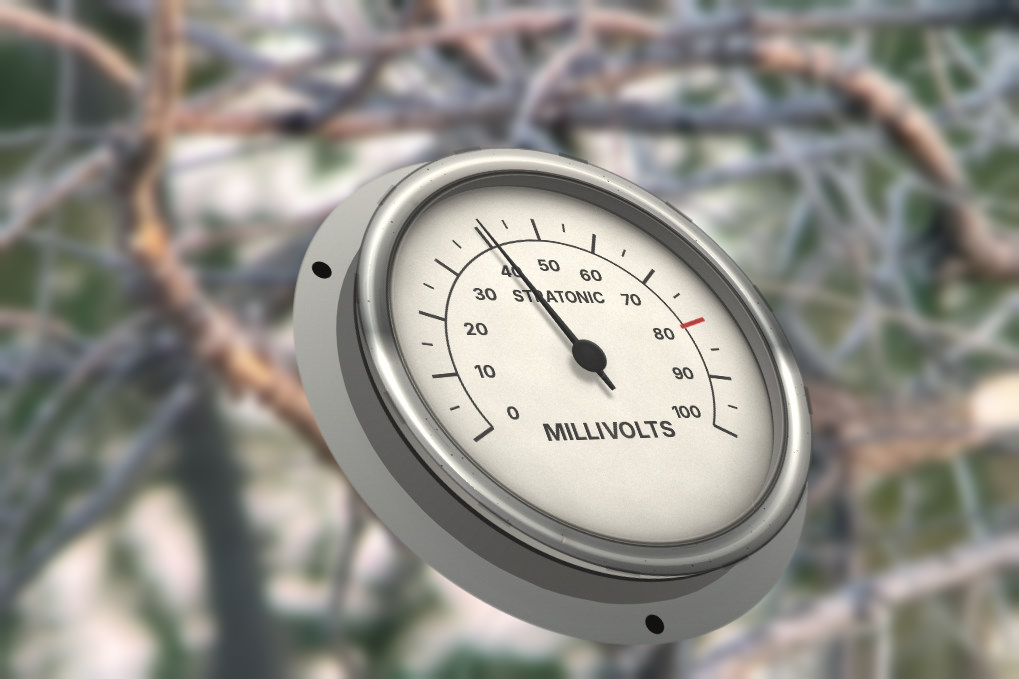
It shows 40 mV
